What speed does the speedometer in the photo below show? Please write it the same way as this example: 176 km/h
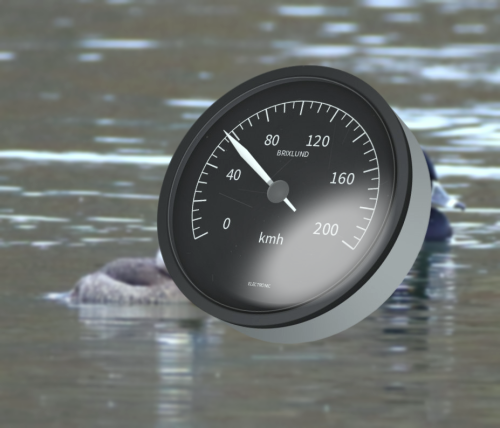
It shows 57.5 km/h
